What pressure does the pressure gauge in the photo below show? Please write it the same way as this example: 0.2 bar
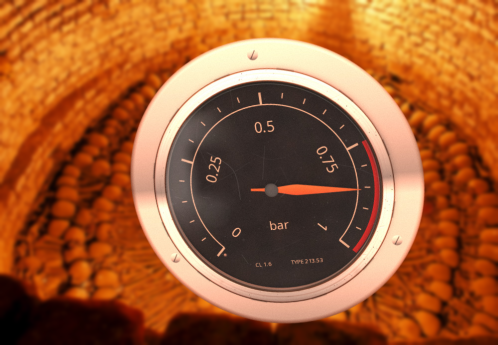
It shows 0.85 bar
